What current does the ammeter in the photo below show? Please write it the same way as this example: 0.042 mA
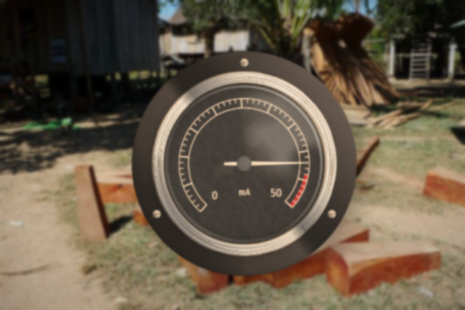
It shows 42 mA
